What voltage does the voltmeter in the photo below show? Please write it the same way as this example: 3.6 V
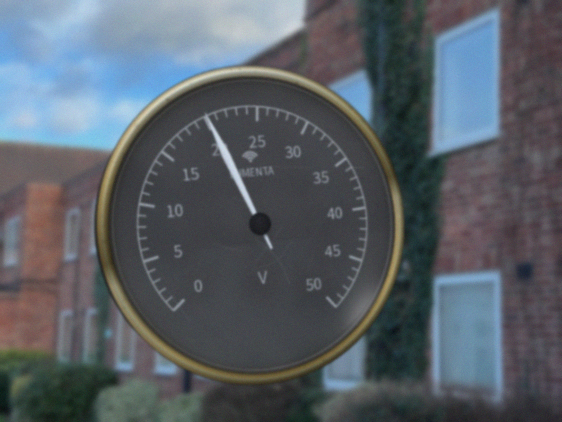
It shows 20 V
